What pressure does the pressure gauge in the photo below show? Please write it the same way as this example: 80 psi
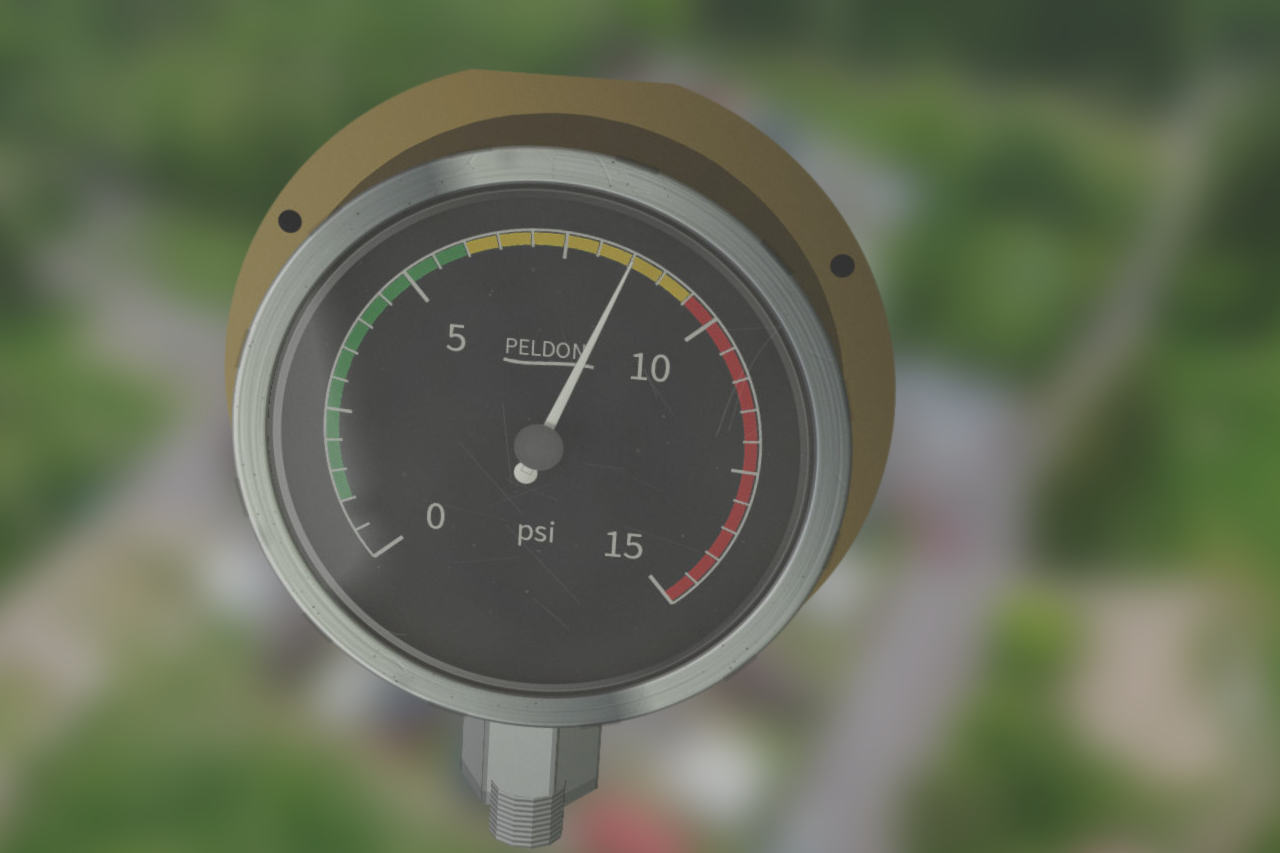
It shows 8.5 psi
